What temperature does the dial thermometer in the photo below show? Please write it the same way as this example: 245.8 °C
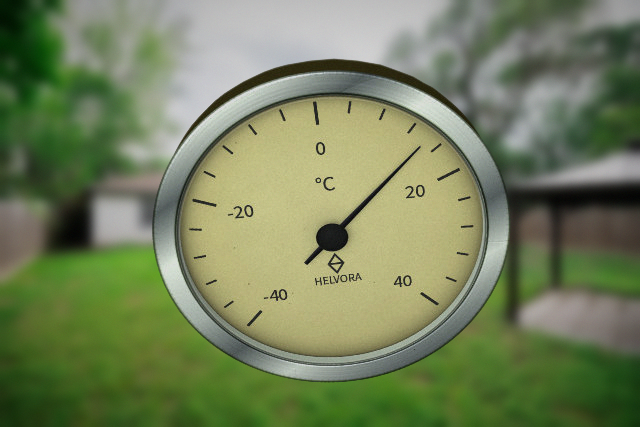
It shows 14 °C
